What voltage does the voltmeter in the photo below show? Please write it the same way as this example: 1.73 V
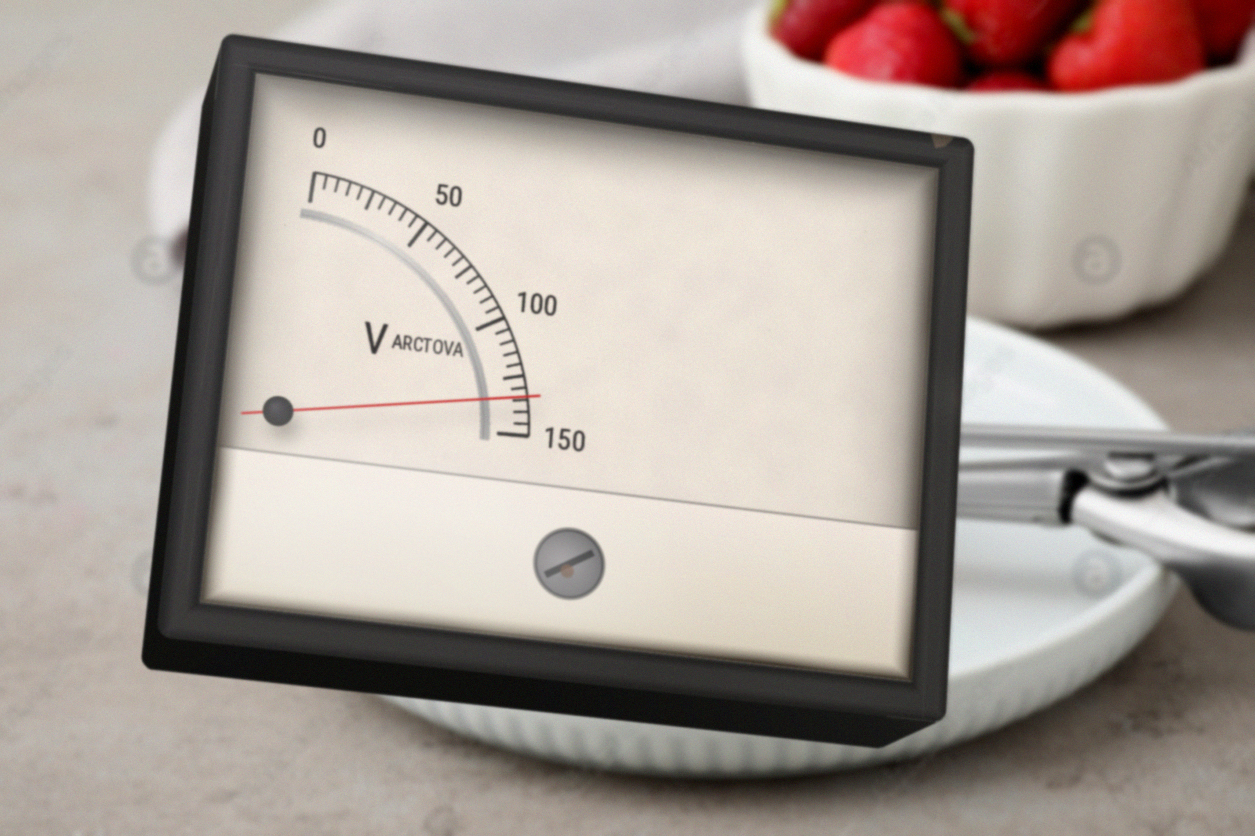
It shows 135 V
